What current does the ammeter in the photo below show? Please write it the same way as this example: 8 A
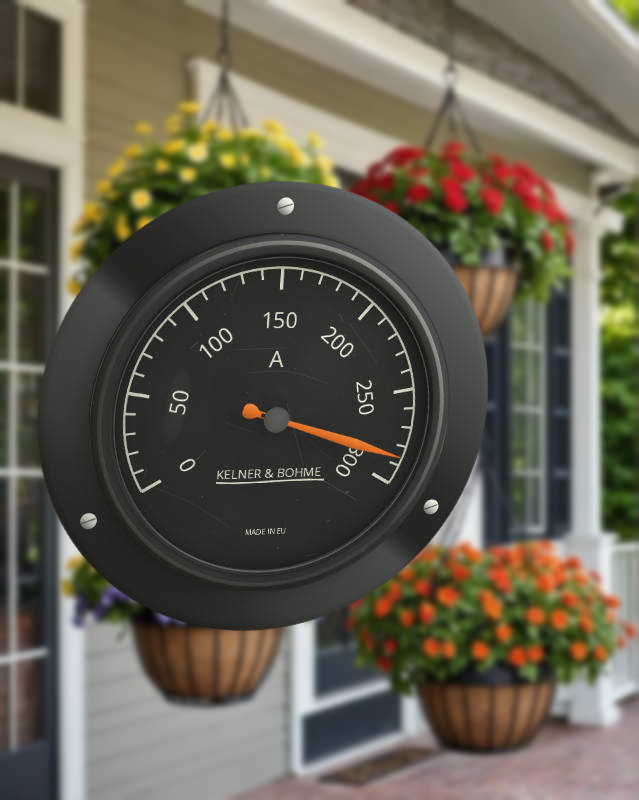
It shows 285 A
